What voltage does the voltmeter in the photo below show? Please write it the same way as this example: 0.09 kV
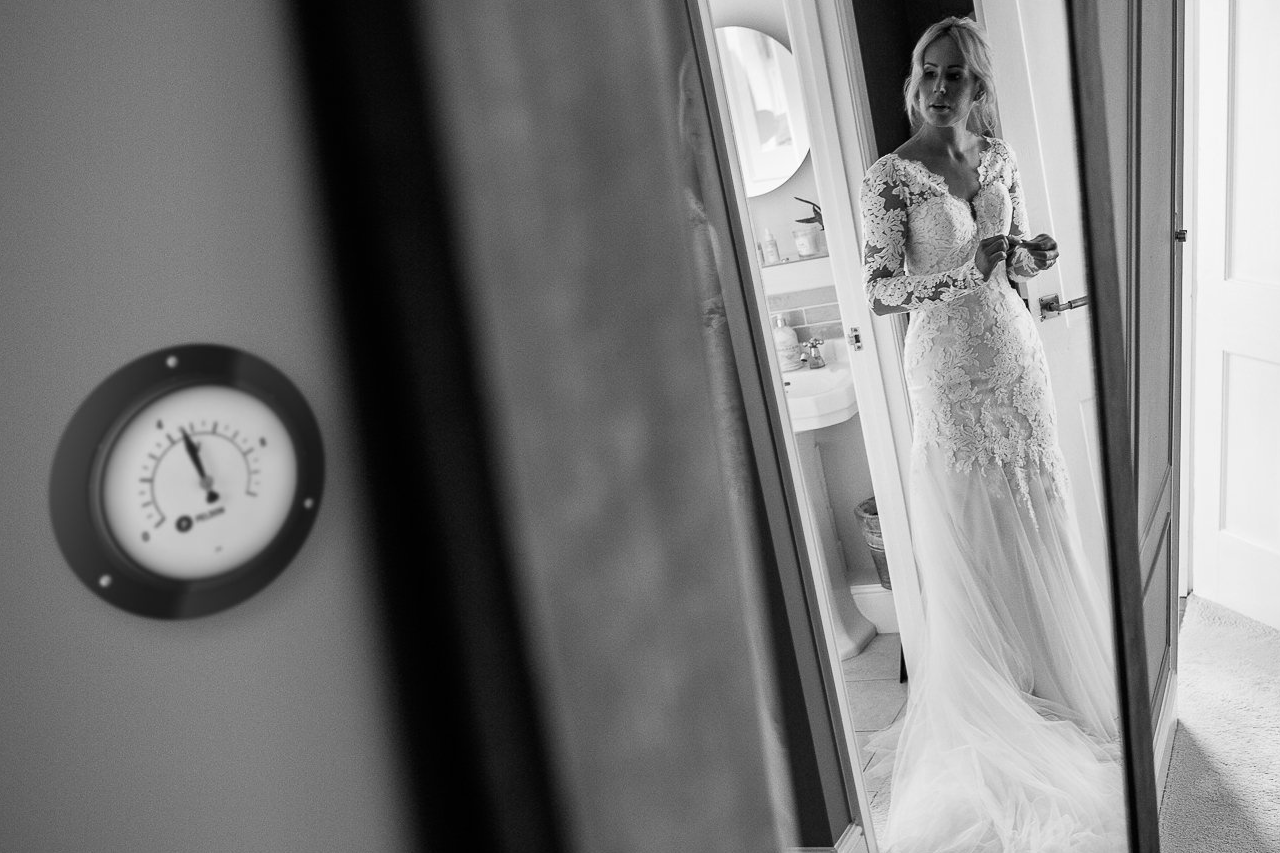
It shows 4.5 kV
